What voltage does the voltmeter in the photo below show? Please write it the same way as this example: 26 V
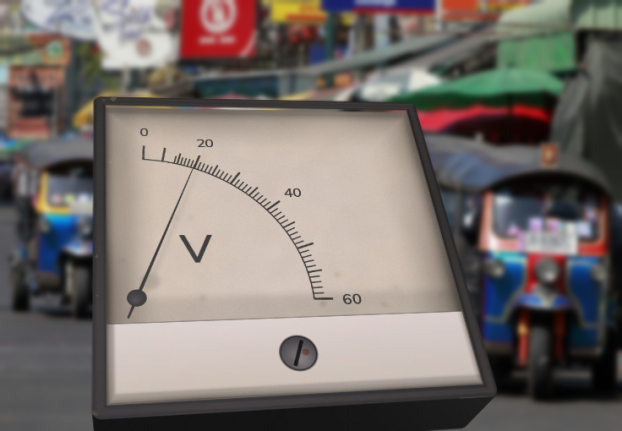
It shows 20 V
